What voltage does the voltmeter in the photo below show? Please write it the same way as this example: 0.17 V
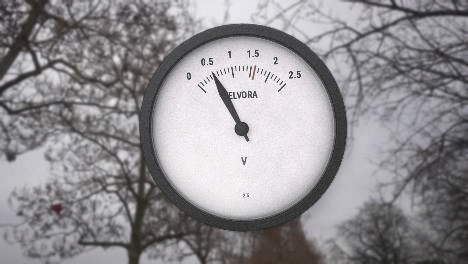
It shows 0.5 V
